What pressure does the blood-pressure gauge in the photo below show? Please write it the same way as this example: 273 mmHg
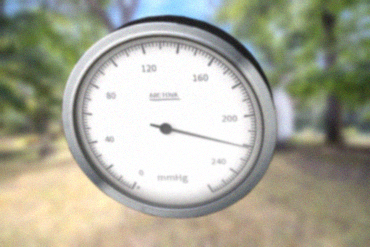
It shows 220 mmHg
